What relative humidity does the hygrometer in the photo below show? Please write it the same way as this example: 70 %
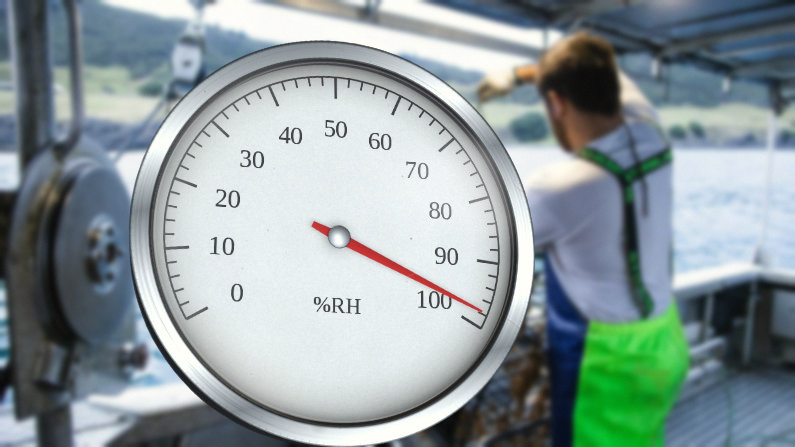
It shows 98 %
